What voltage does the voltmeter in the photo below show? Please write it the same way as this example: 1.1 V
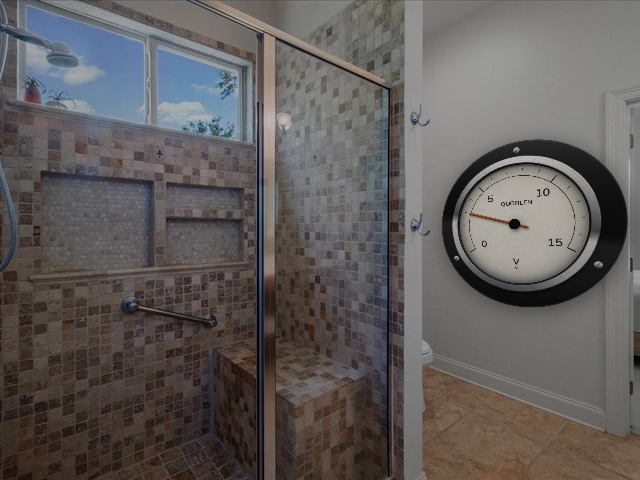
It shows 3 V
